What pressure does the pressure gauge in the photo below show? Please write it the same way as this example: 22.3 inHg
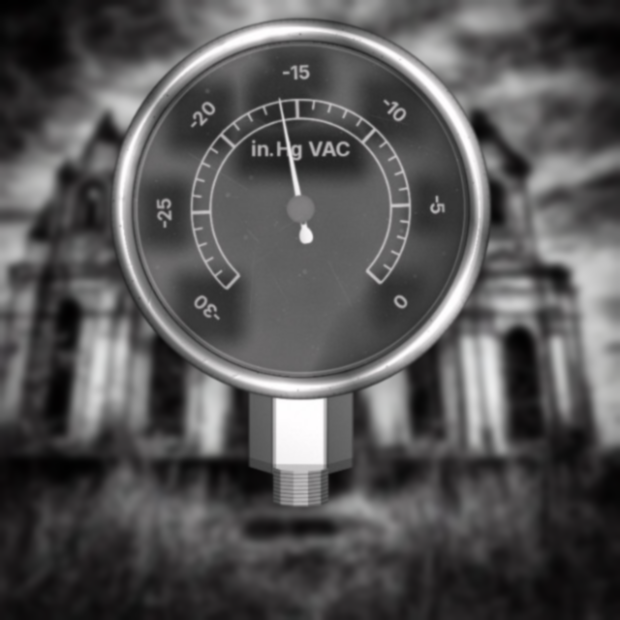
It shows -16 inHg
